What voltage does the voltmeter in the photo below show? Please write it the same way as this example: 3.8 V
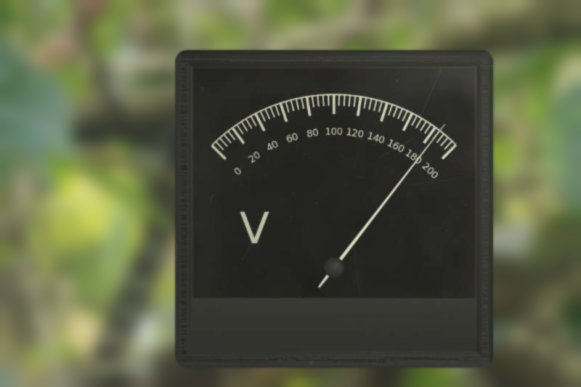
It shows 184 V
